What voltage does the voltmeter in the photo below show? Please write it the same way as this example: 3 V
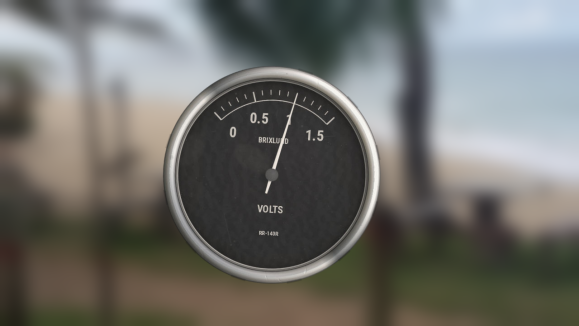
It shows 1 V
